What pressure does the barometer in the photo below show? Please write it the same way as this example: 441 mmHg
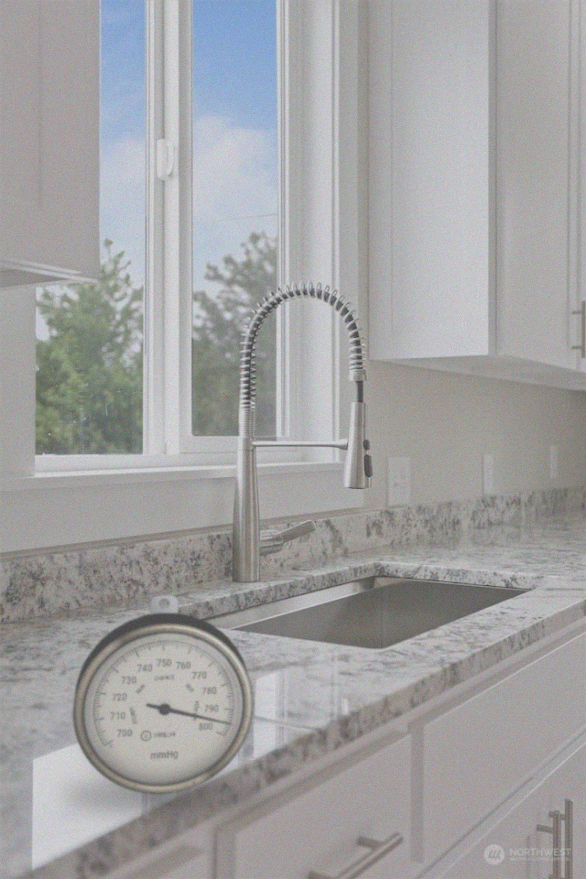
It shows 795 mmHg
